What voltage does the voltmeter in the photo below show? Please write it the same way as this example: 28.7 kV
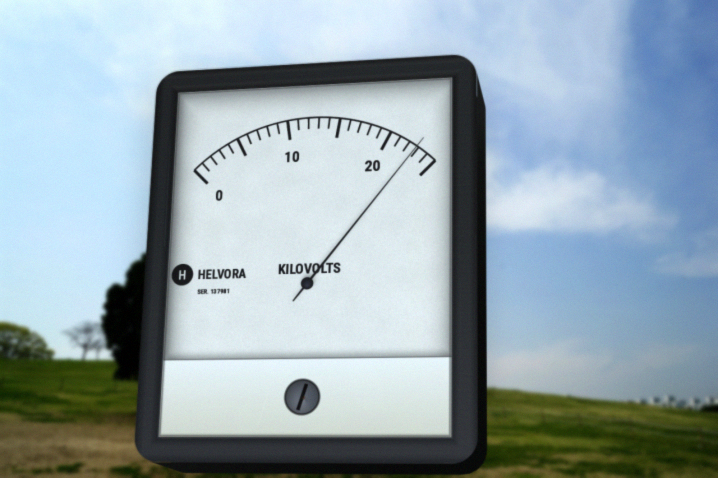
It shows 23 kV
